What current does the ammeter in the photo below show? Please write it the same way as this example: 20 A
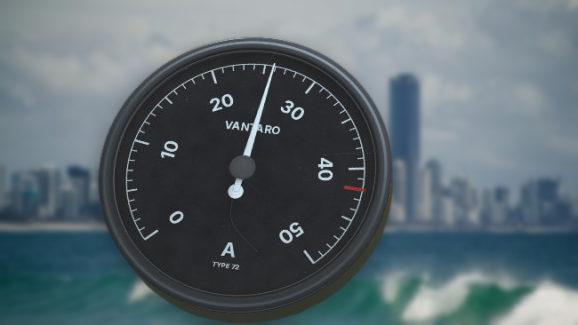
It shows 26 A
